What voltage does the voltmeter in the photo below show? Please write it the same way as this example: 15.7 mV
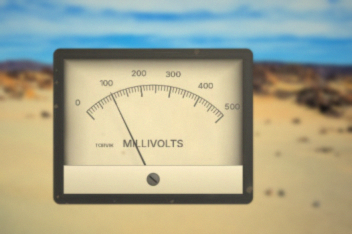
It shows 100 mV
